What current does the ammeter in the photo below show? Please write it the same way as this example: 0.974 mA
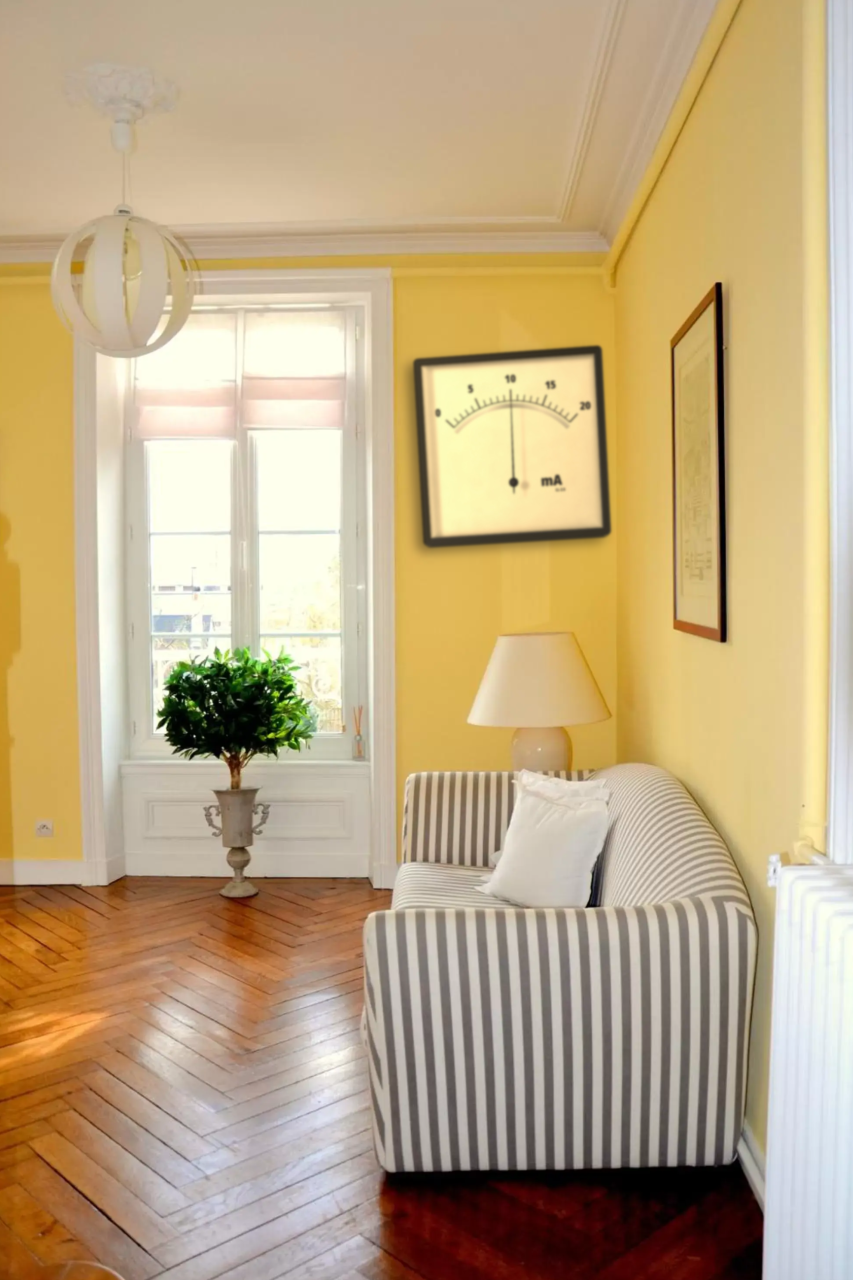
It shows 10 mA
